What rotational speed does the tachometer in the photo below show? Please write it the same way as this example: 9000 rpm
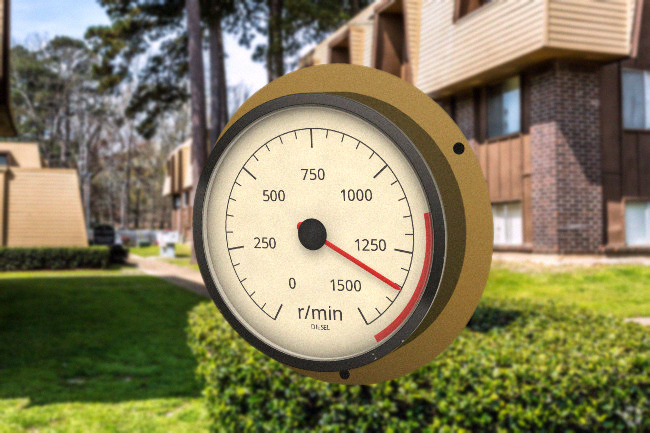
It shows 1350 rpm
